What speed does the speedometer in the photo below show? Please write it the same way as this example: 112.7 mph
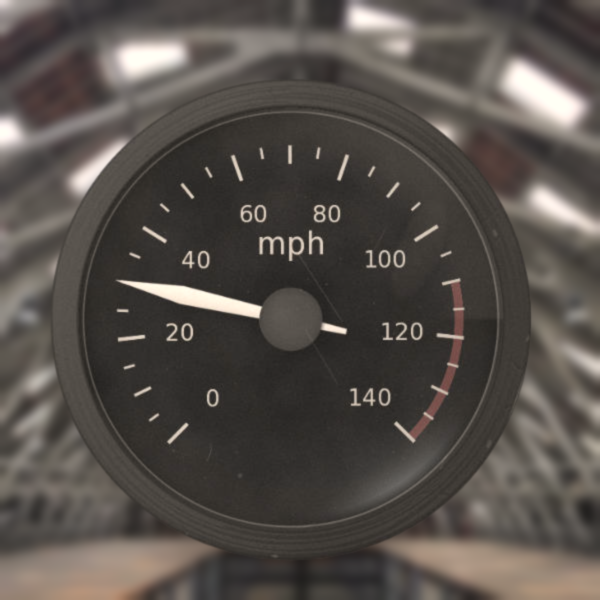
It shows 30 mph
